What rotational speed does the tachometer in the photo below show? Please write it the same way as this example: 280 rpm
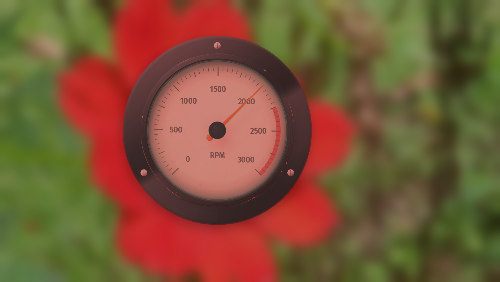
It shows 2000 rpm
